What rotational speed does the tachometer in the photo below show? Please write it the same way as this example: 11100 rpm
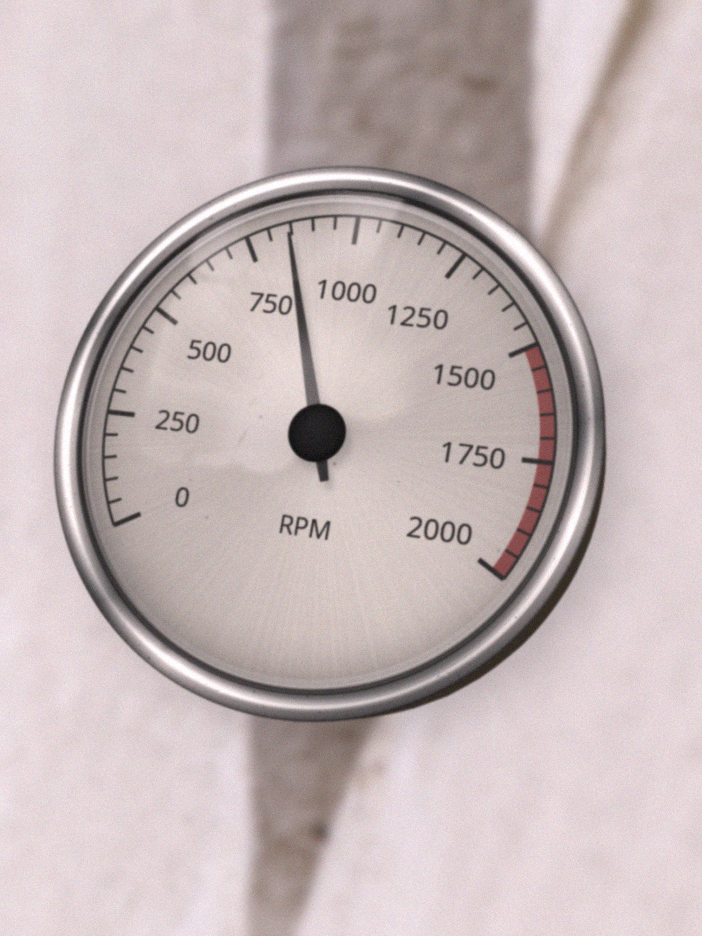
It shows 850 rpm
